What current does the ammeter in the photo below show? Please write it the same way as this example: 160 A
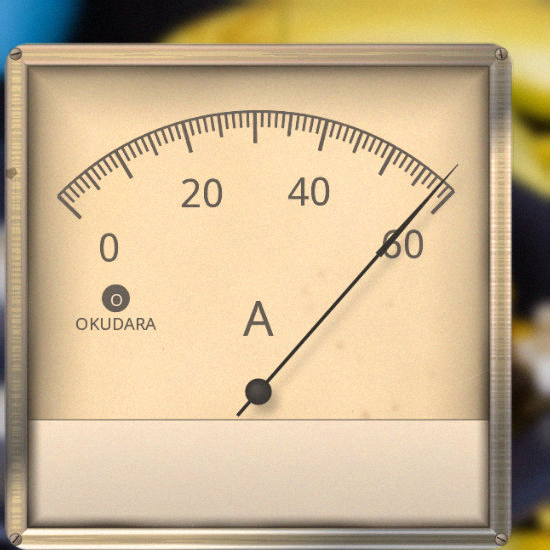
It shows 58 A
